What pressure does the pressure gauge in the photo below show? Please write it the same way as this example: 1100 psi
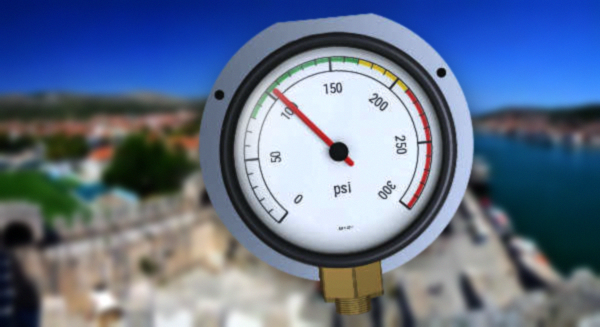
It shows 105 psi
